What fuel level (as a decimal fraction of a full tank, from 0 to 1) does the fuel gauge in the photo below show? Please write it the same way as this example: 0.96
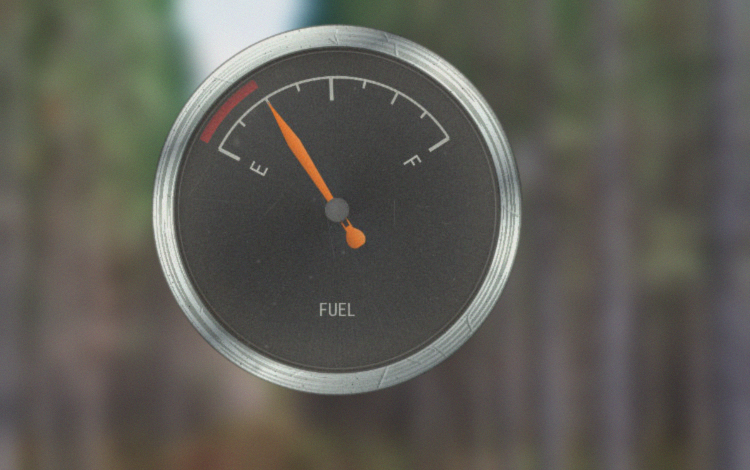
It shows 0.25
